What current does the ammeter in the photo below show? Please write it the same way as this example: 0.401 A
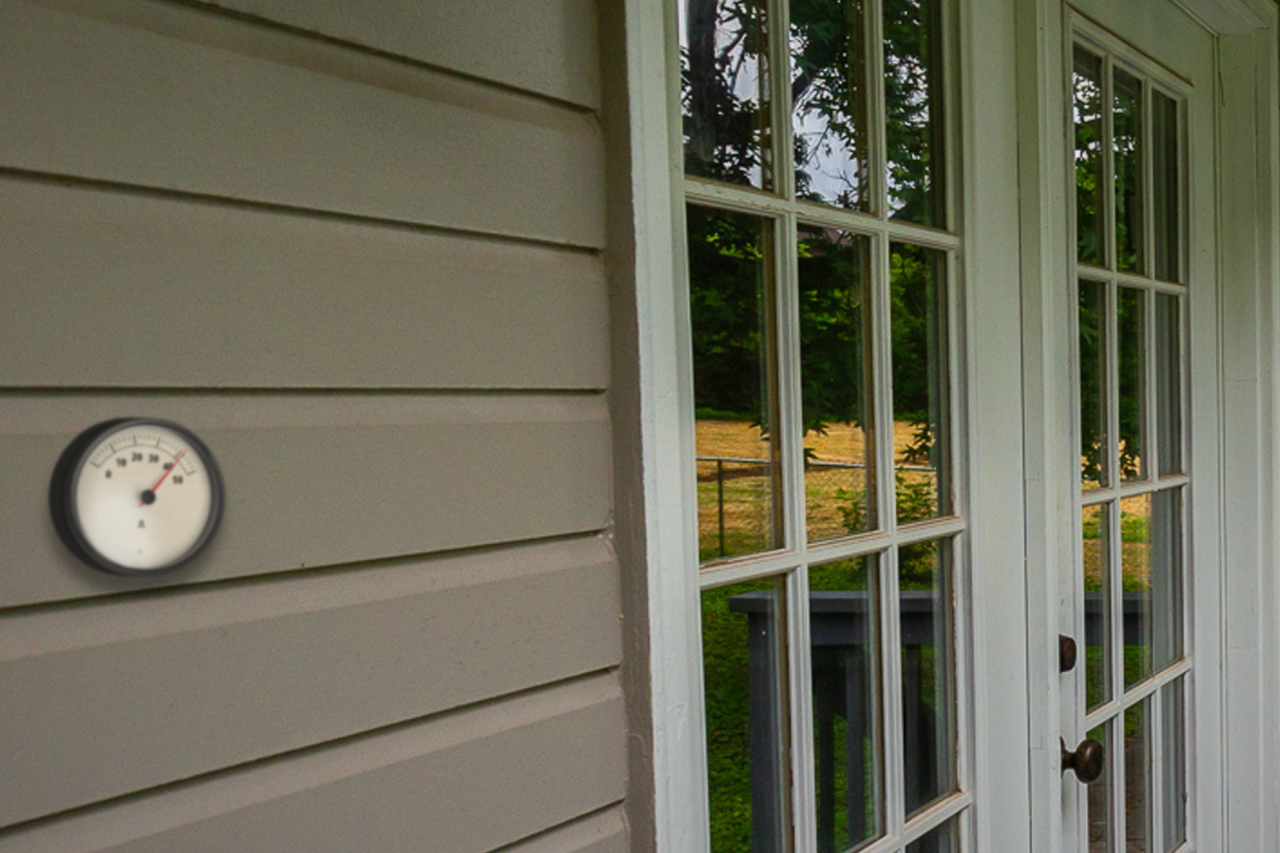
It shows 40 A
